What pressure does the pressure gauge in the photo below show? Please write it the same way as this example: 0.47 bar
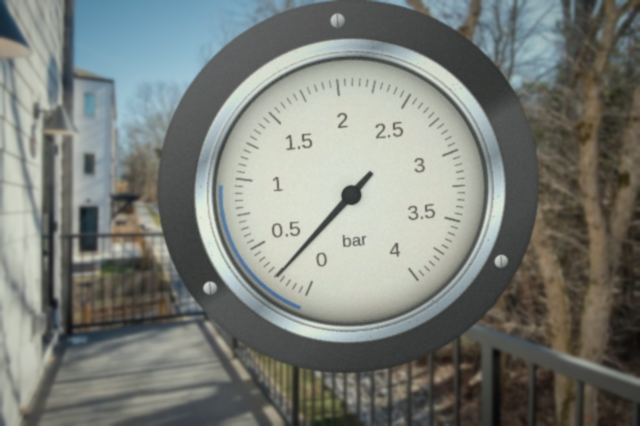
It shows 0.25 bar
